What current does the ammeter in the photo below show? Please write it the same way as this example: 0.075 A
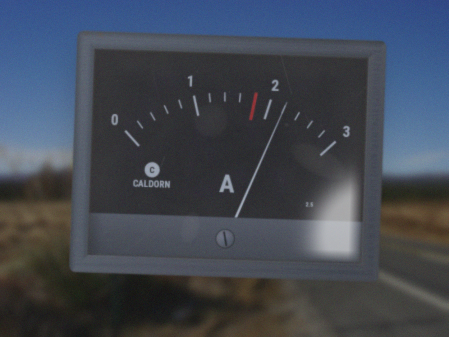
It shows 2.2 A
